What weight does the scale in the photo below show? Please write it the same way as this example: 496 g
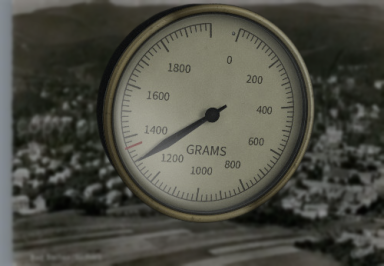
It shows 1300 g
